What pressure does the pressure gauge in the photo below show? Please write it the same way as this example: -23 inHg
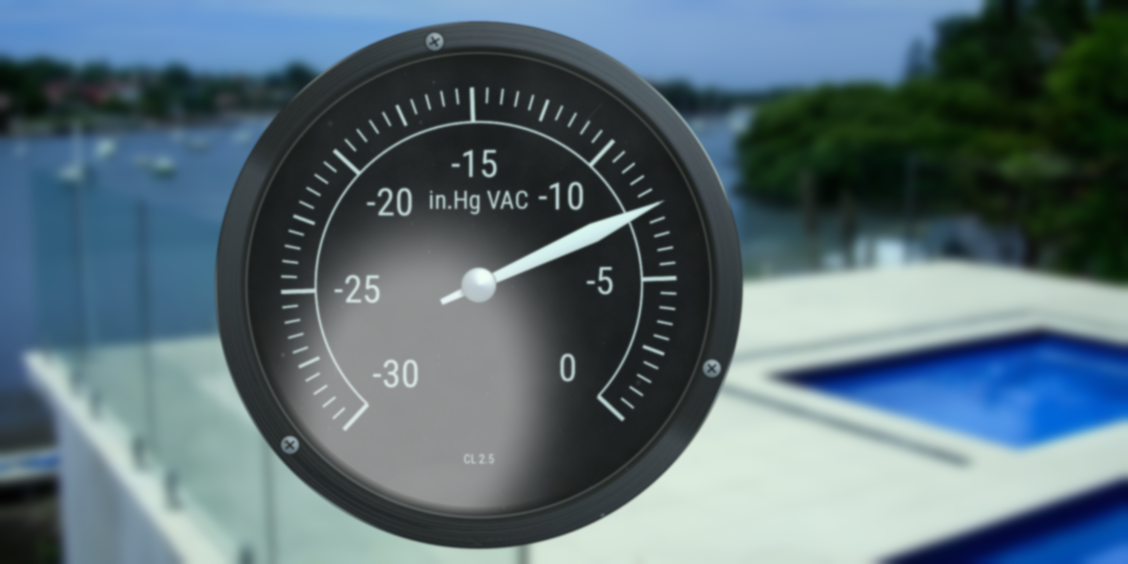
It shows -7.5 inHg
